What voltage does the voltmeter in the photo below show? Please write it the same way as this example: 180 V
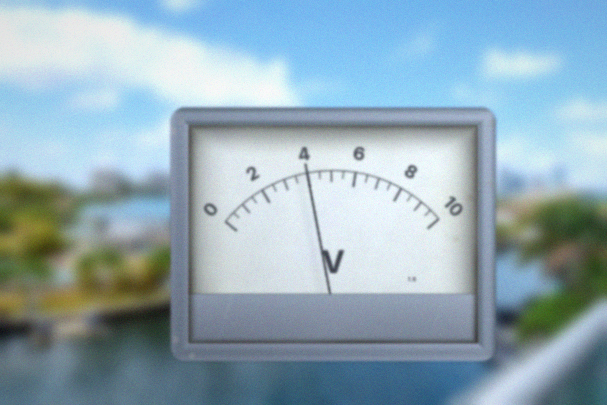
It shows 4 V
